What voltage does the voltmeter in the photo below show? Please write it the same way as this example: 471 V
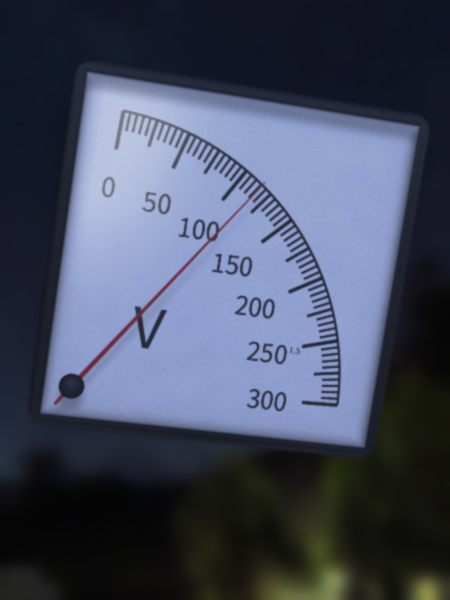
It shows 115 V
